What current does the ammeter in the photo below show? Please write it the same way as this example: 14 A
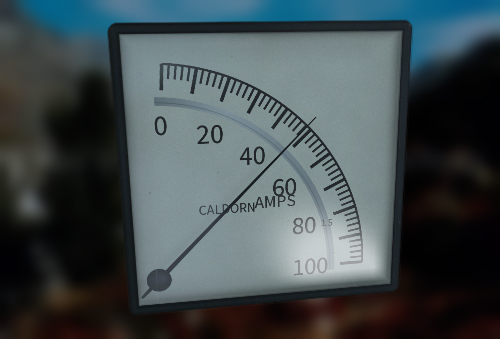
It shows 48 A
